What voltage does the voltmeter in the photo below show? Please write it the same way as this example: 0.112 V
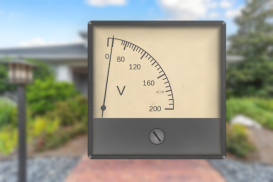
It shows 40 V
